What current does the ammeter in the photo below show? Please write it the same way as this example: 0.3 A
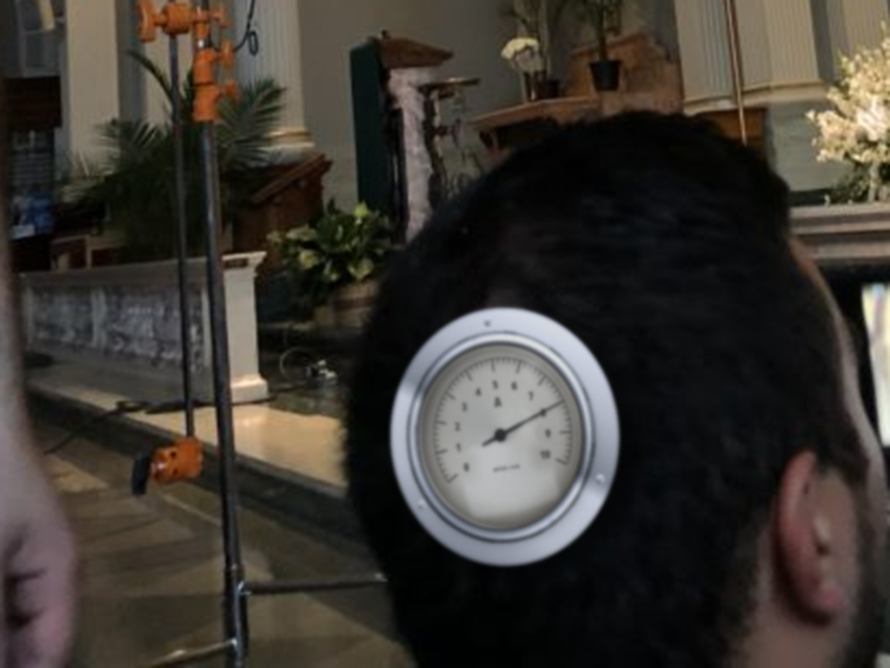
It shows 8 A
